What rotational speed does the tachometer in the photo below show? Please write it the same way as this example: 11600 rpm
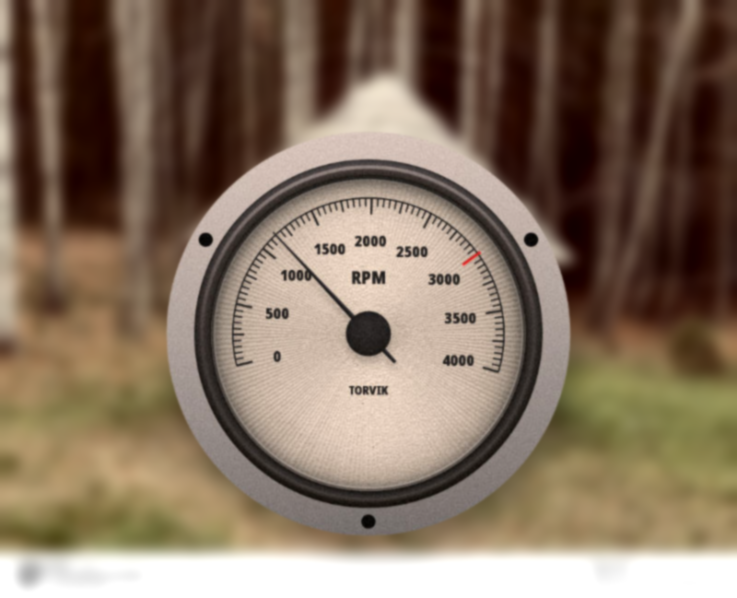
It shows 1150 rpm
